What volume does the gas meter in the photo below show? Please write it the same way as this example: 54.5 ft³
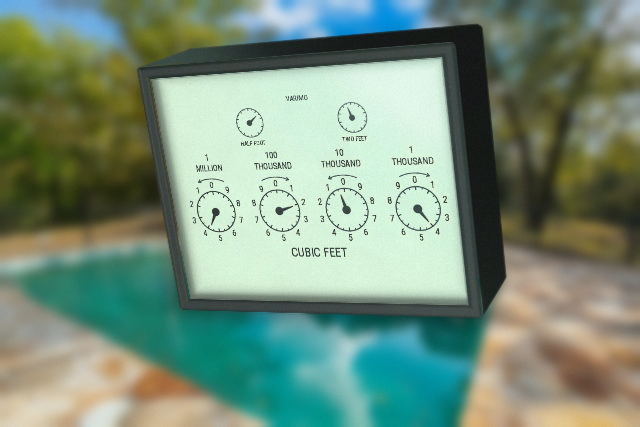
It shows 420400 ft³
